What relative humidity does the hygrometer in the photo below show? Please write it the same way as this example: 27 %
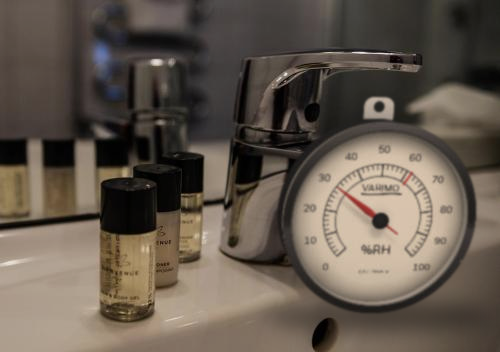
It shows 30 %
